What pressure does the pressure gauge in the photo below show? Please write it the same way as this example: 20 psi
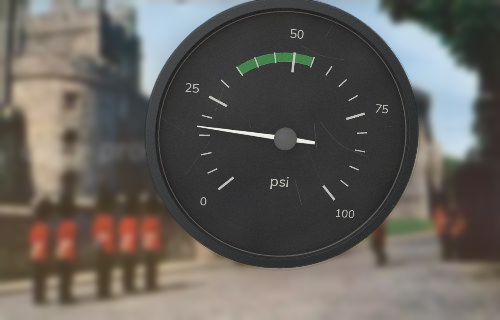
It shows 17.5 psi
